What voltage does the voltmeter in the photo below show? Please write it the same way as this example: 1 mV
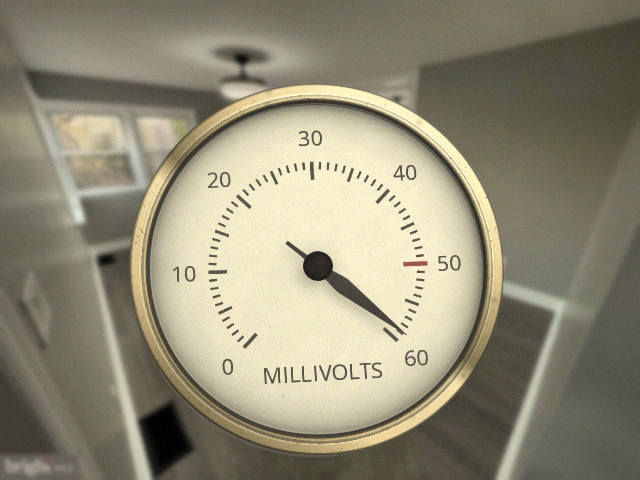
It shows 59 mV
